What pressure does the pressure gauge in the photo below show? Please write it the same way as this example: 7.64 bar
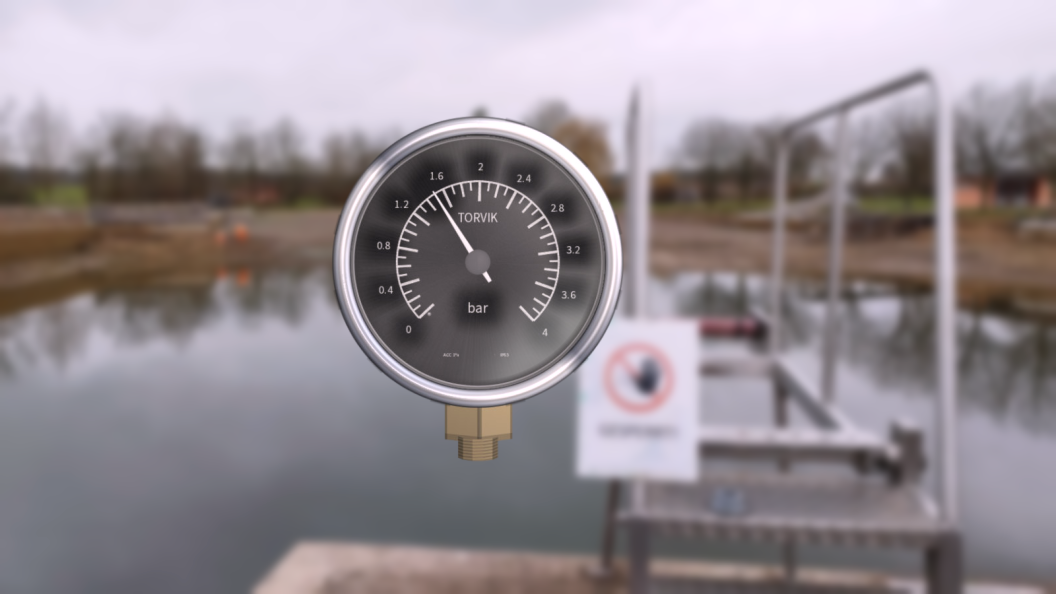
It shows 1.5 bar
